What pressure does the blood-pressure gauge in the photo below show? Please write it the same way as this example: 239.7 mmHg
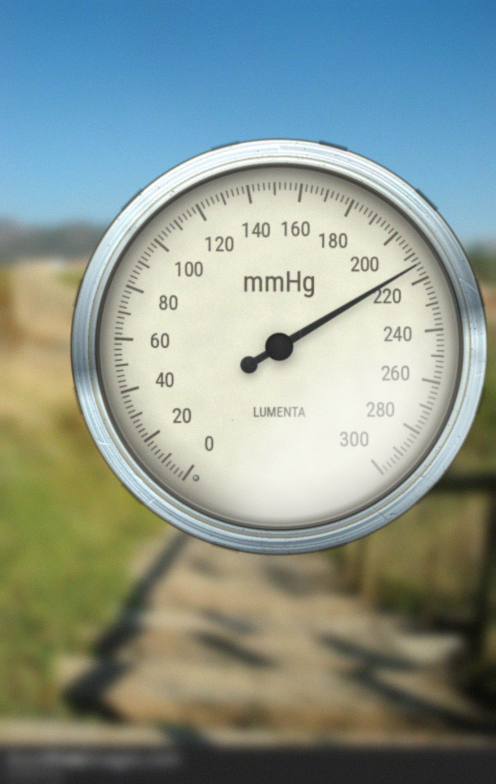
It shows 214 mmHg
